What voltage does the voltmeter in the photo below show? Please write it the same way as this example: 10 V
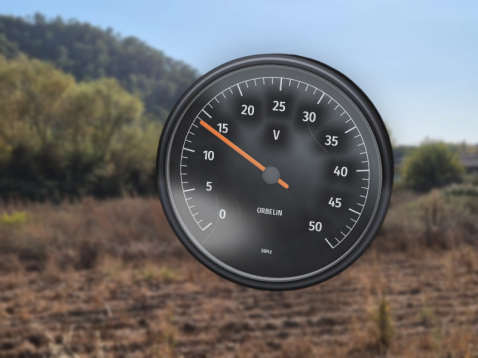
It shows 14 V
